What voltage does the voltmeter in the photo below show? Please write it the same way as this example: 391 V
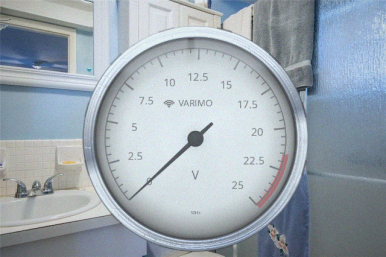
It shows 0 V
